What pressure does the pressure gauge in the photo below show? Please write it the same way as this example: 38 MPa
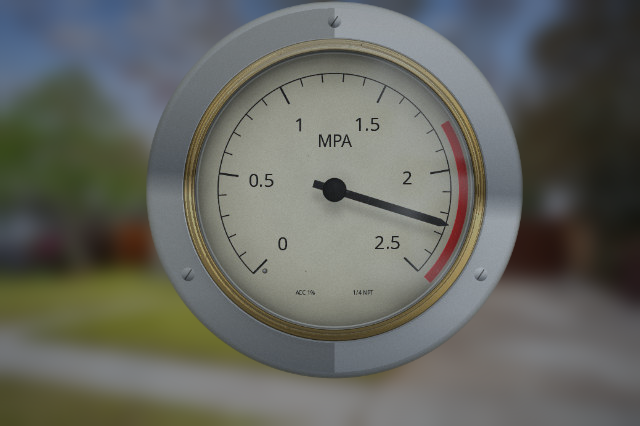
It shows 2.25 MPa
